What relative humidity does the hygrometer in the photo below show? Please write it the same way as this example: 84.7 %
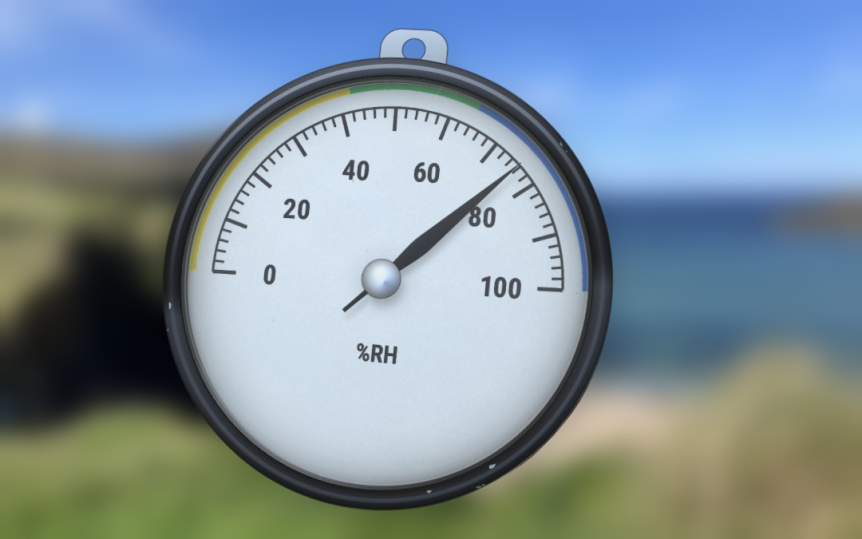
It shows 76 %
